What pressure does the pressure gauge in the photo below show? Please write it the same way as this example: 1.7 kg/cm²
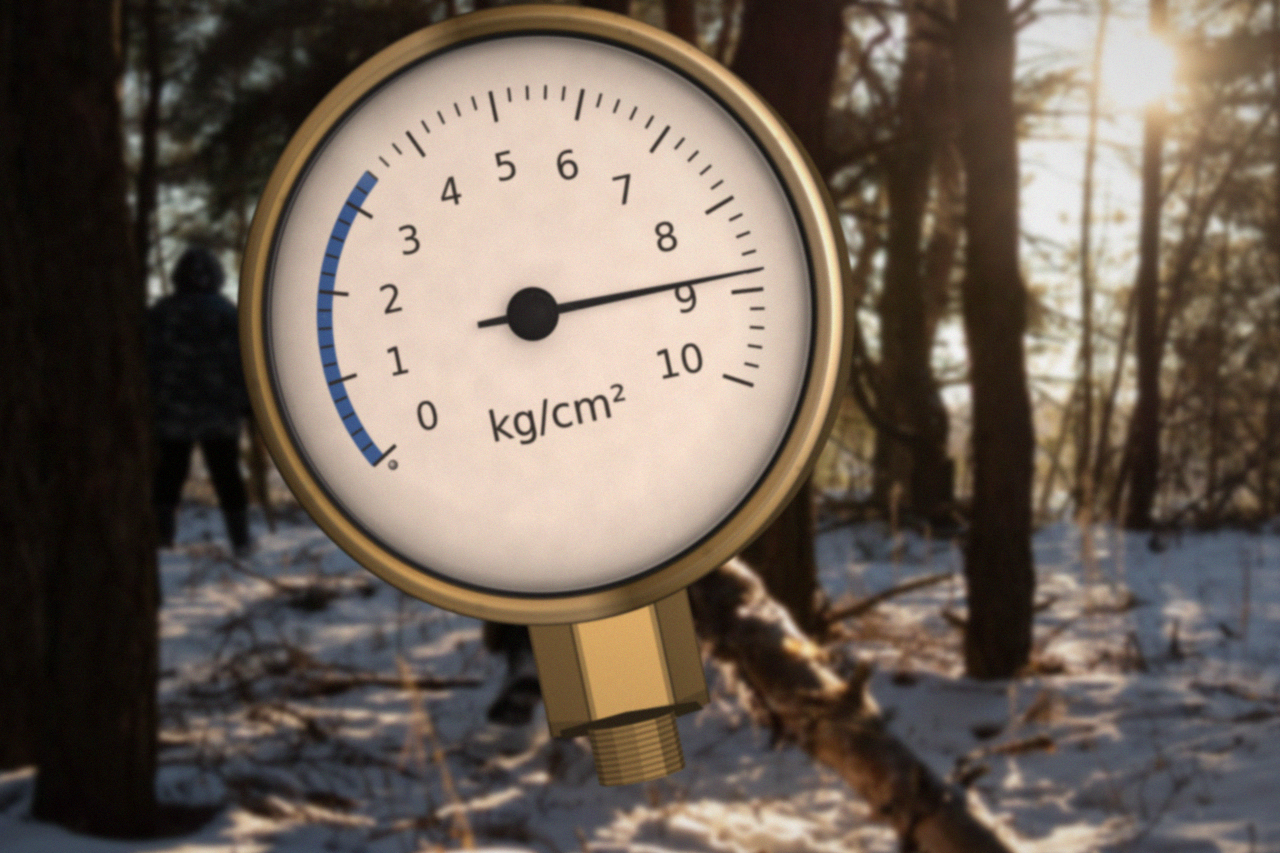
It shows 8.8 kg/cm²
